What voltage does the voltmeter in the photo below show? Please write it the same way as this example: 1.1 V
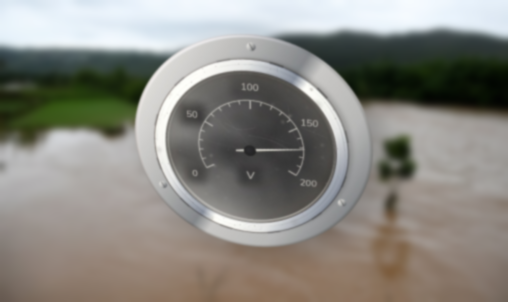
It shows 170 V
